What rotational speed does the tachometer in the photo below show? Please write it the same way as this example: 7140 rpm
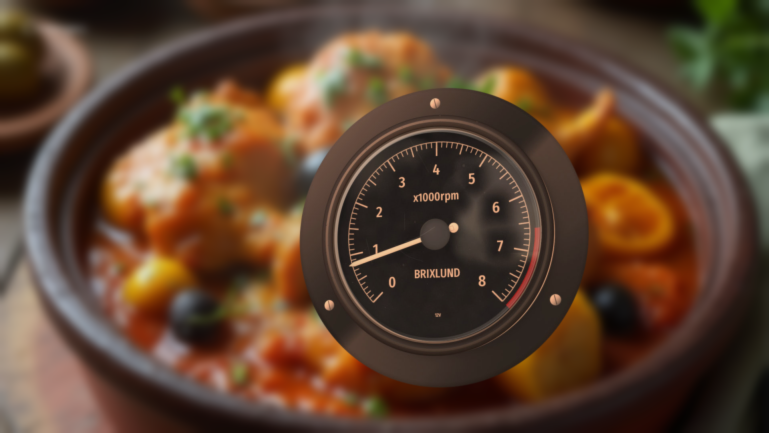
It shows 800 rpm
